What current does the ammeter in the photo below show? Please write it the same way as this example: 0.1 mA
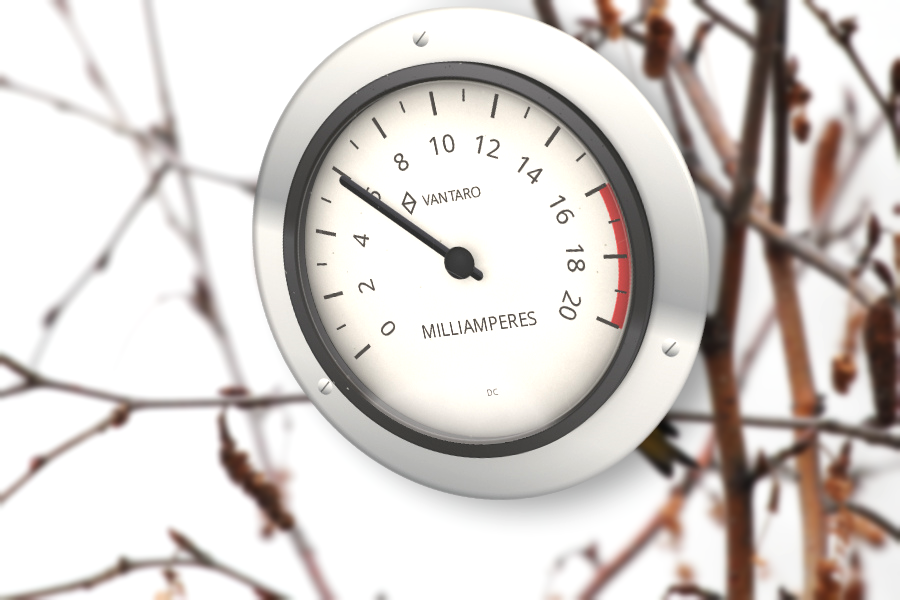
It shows 6 mA
